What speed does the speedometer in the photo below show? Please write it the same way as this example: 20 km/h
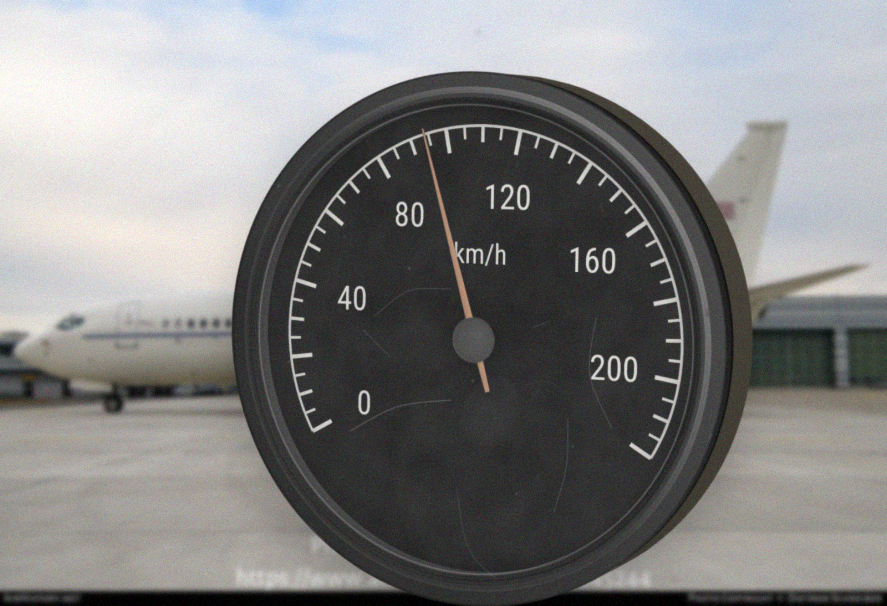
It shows 95 km/h
